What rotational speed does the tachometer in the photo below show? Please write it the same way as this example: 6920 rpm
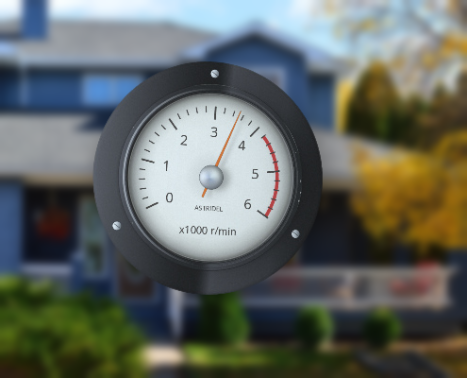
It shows 3500 rpm
